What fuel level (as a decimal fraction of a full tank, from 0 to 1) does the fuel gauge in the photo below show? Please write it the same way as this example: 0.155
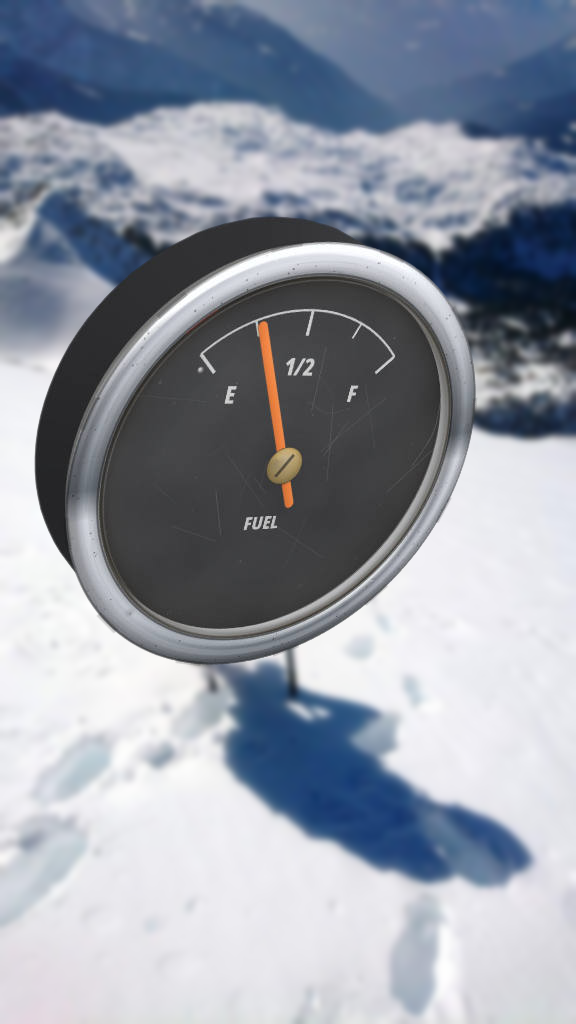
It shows 0.25
